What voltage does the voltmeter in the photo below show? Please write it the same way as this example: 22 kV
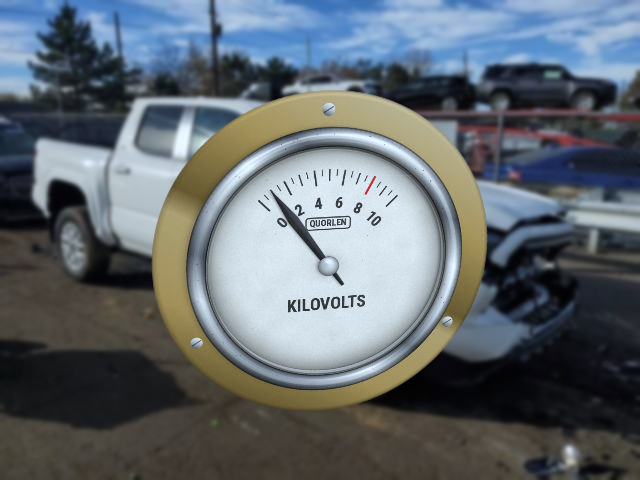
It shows 1 kV
